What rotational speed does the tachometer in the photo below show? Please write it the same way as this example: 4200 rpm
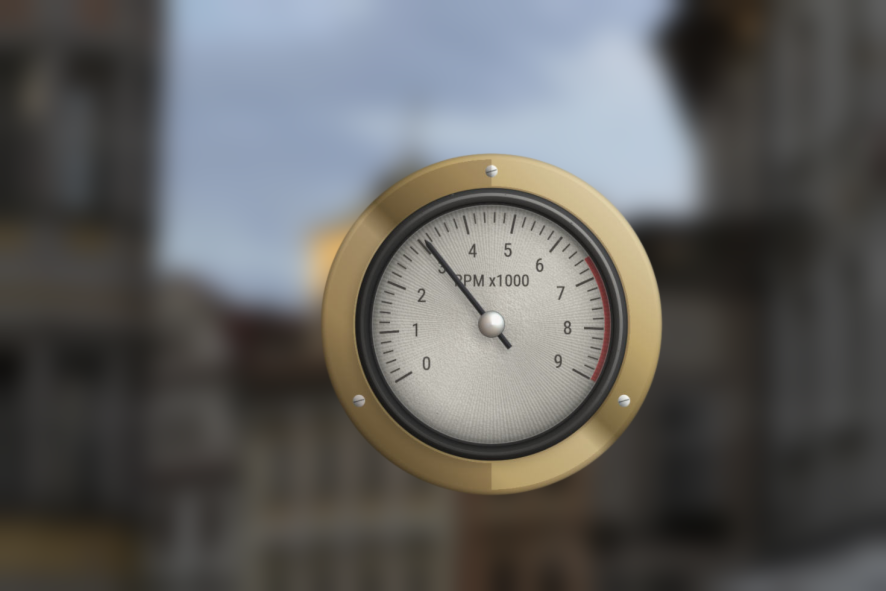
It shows 3100 rpm
